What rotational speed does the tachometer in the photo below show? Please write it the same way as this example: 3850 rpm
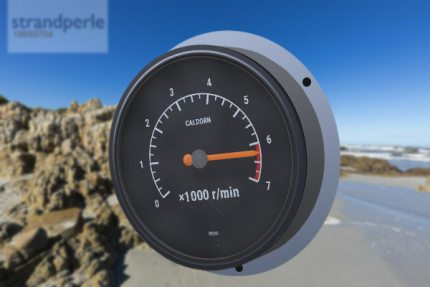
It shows 6250 rpm
